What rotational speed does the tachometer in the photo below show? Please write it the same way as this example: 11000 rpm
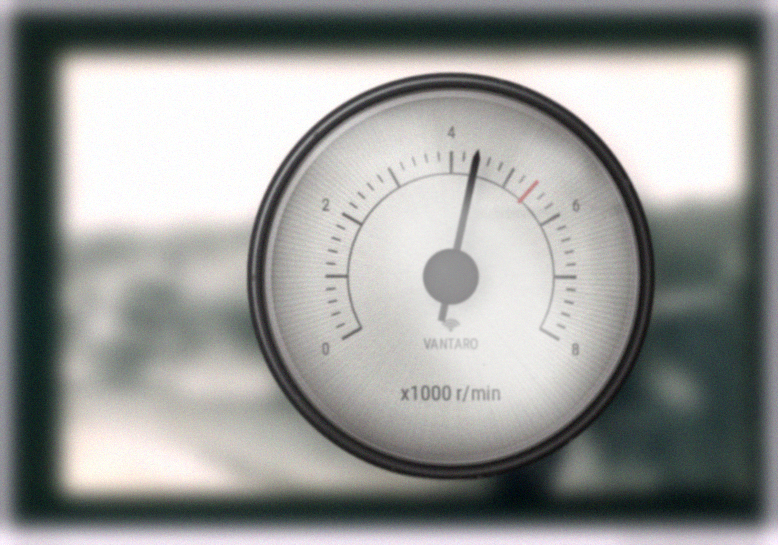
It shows 4400 rpm
